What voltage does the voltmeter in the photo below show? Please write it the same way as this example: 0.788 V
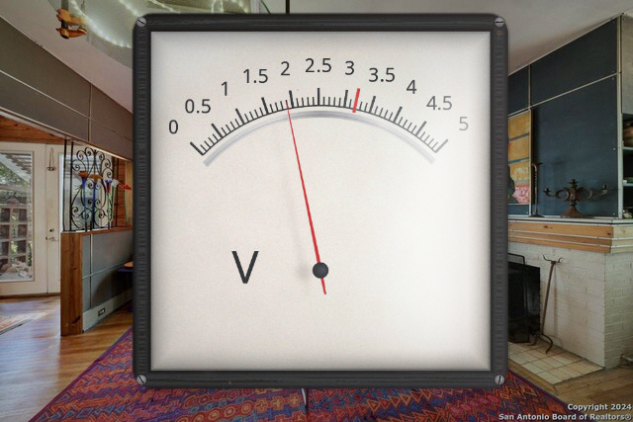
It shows 1.9 V
